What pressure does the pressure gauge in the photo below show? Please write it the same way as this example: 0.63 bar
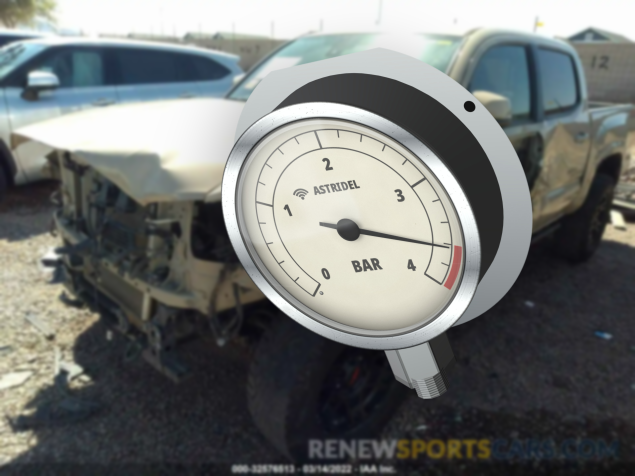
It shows 3.6 bar
